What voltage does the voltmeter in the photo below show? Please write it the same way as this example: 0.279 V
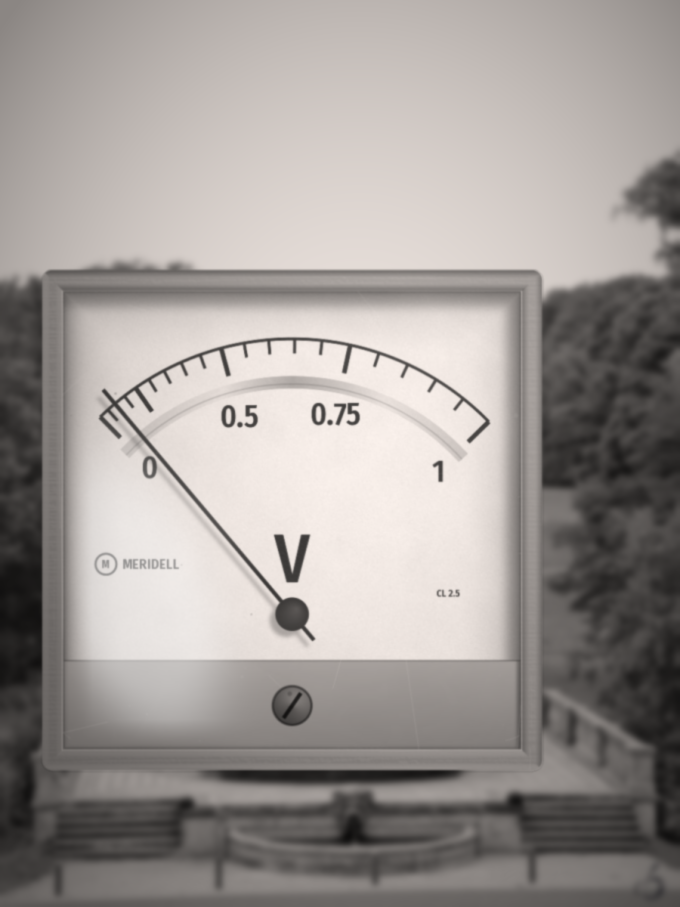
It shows 0.15 V
